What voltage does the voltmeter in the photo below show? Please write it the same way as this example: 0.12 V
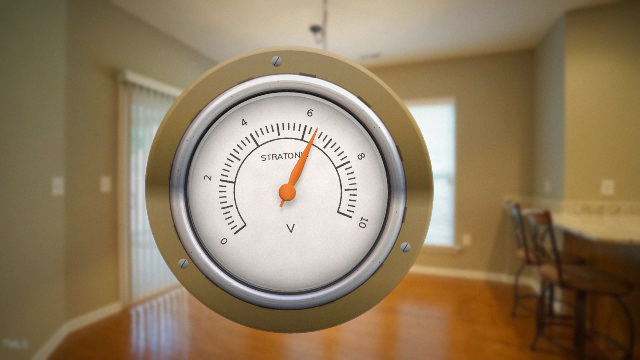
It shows 6.4 V
